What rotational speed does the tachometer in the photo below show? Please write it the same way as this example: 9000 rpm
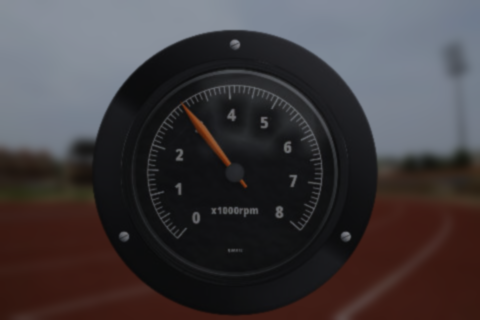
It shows 3000 rpm
